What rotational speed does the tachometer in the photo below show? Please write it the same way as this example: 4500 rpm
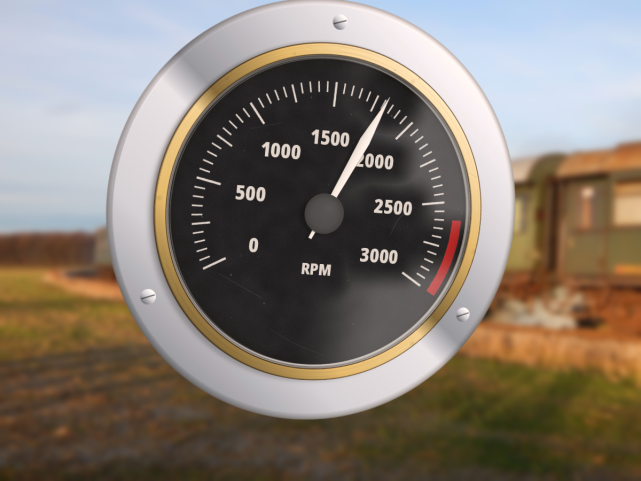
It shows 1800 rpm
